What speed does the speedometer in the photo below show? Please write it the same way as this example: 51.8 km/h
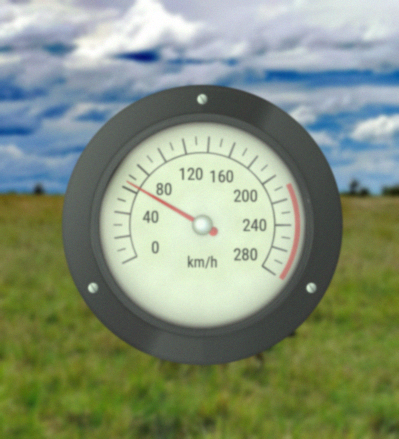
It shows 65 km/h
